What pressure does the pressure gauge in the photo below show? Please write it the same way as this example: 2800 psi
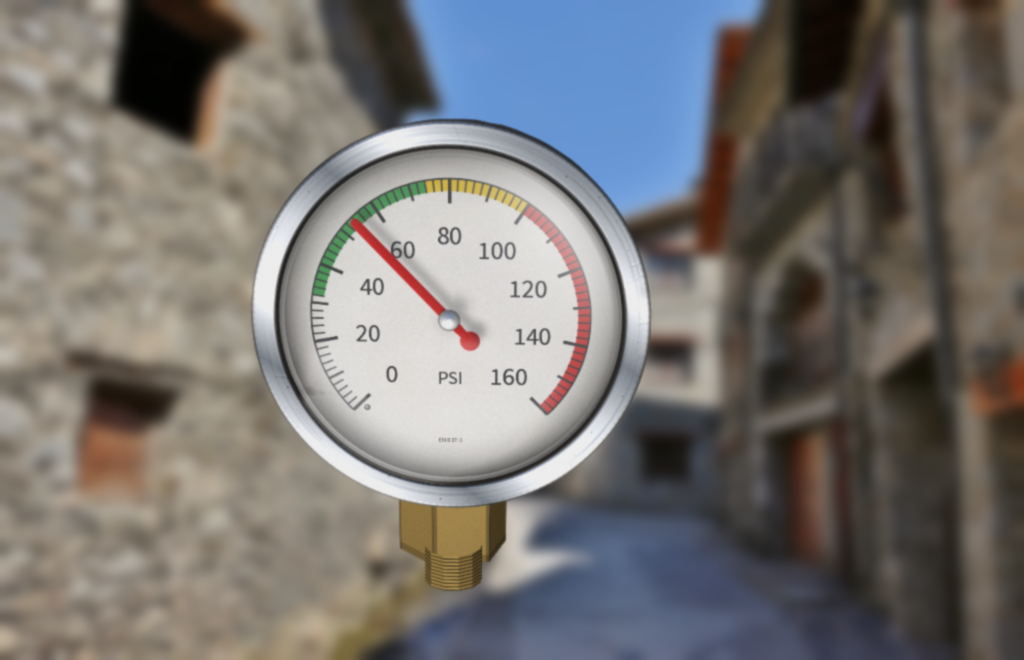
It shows 54 psi
